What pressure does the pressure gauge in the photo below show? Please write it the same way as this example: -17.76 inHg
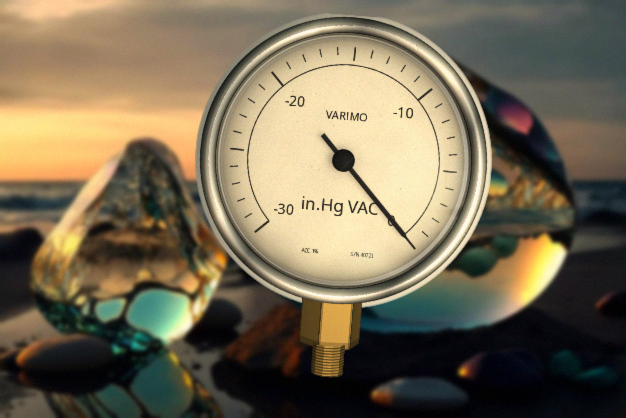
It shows 0 inHg
